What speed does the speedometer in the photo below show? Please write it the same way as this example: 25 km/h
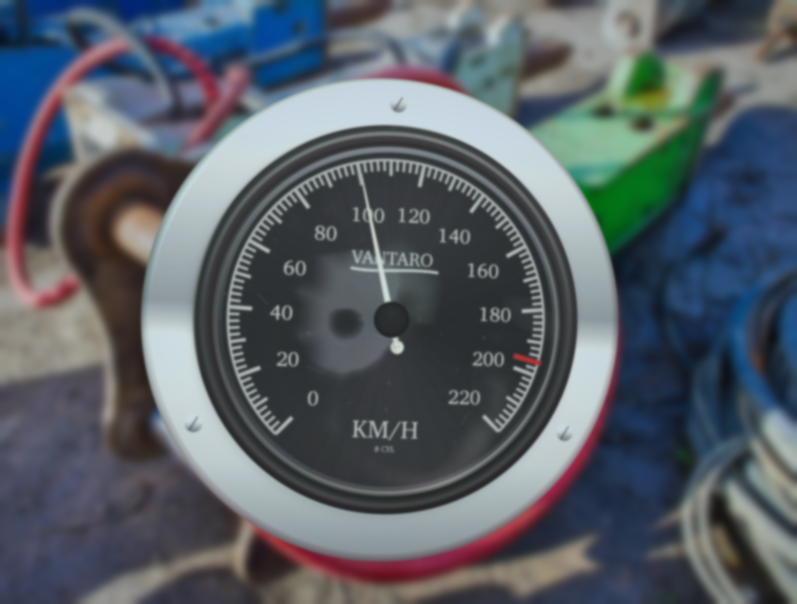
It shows 100 km/h
